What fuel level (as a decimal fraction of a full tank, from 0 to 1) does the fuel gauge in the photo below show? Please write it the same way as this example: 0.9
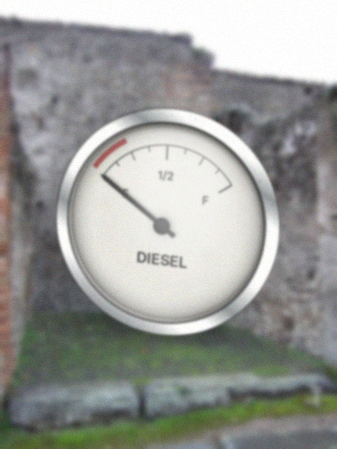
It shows 0
